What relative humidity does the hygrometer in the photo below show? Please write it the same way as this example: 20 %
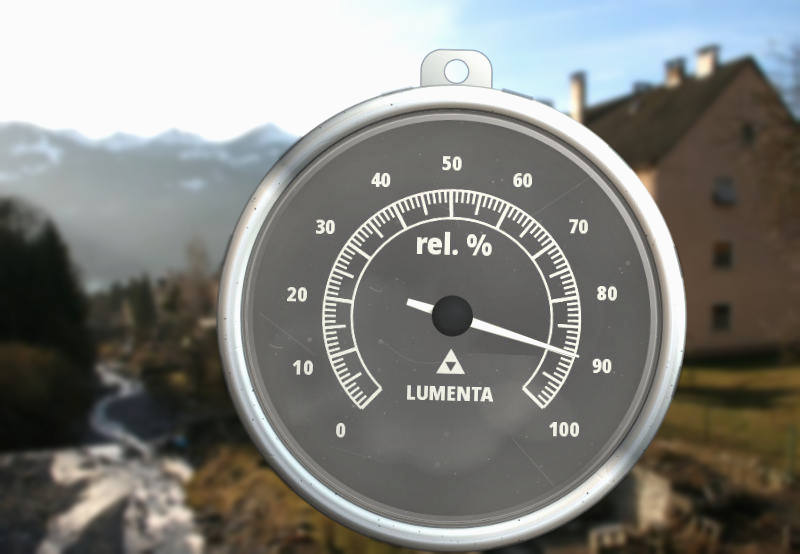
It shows 90 %
